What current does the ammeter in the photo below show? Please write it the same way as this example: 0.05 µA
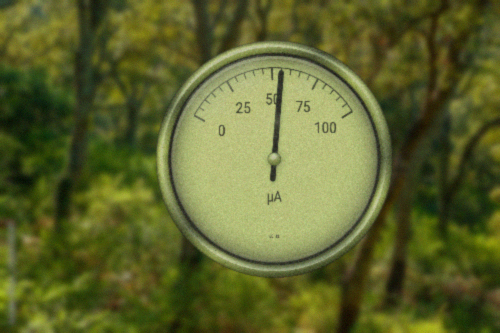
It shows 55 µA
